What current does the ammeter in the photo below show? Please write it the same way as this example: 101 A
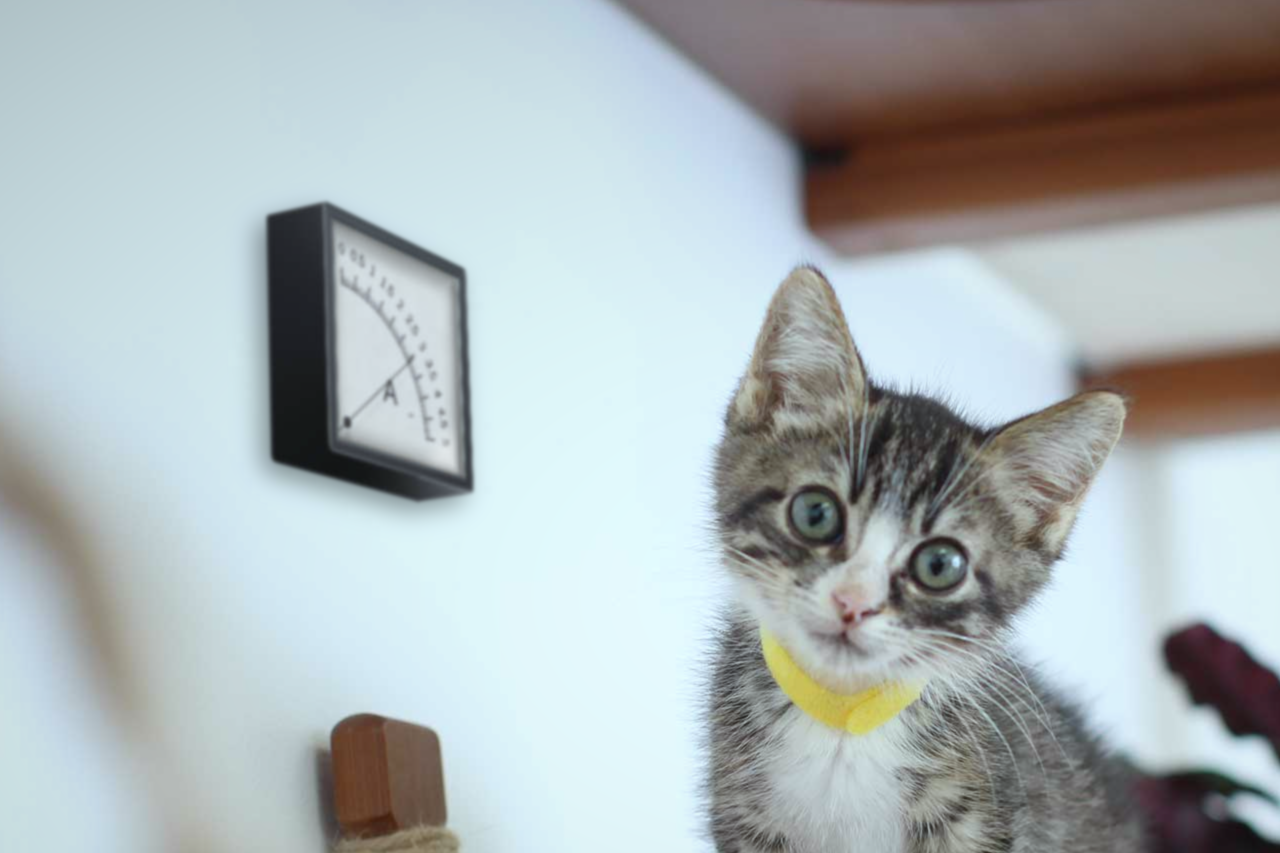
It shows 3 A
